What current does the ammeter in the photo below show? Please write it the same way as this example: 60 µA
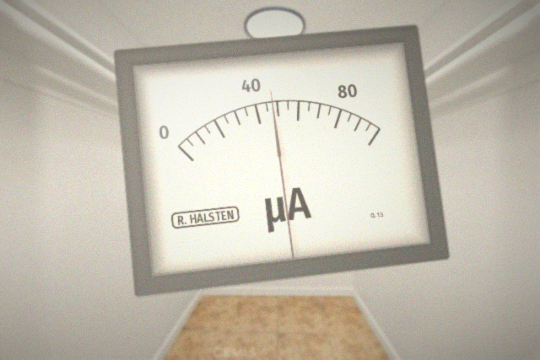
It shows 47.5 µA
